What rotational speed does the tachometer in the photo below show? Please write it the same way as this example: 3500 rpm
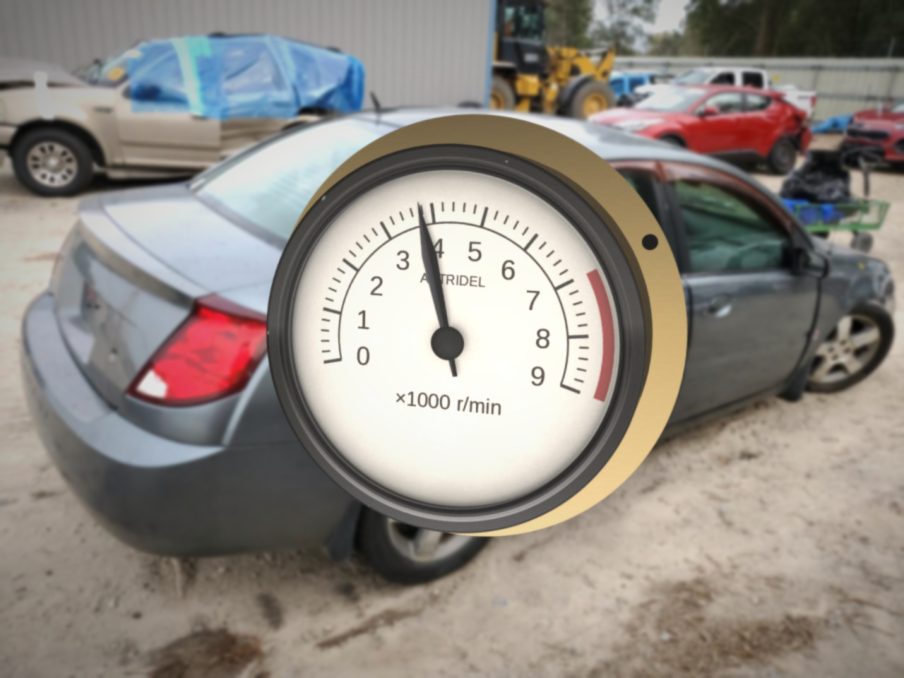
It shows 3800 rpm
